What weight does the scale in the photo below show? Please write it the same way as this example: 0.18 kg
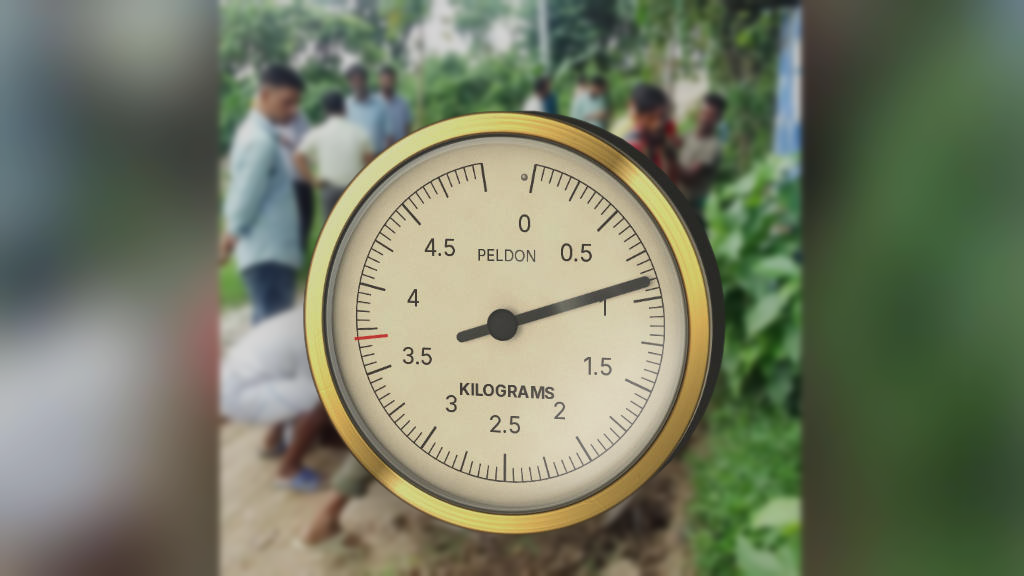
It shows 0.9 kg
